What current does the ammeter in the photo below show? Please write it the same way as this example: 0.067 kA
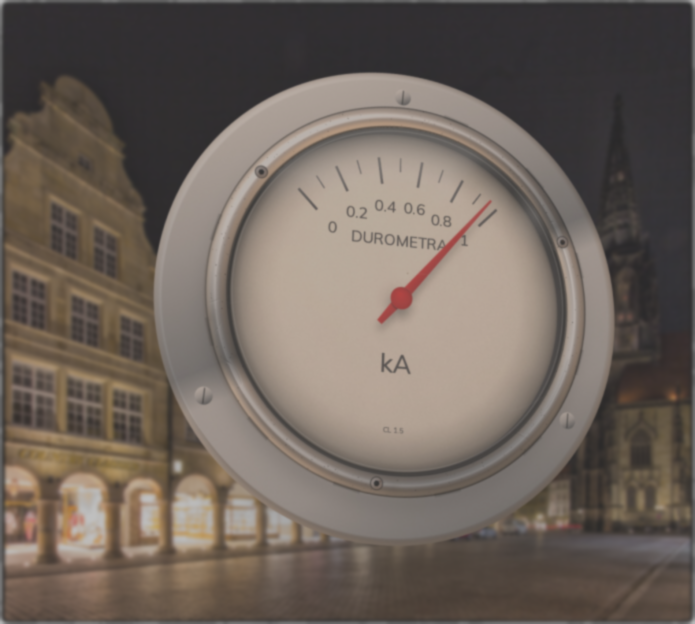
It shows 0.95 kA
